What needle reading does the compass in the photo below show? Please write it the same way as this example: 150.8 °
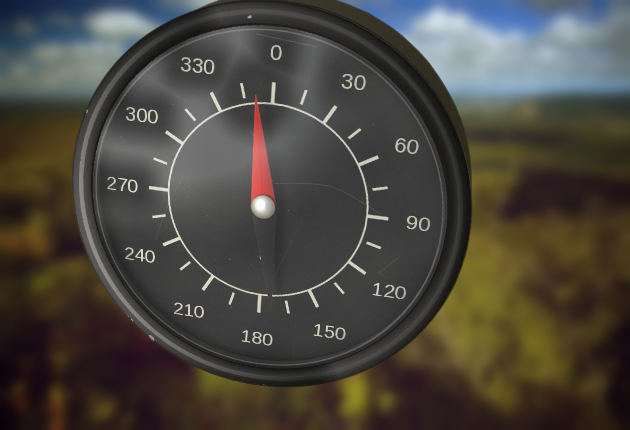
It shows 352.5 °
